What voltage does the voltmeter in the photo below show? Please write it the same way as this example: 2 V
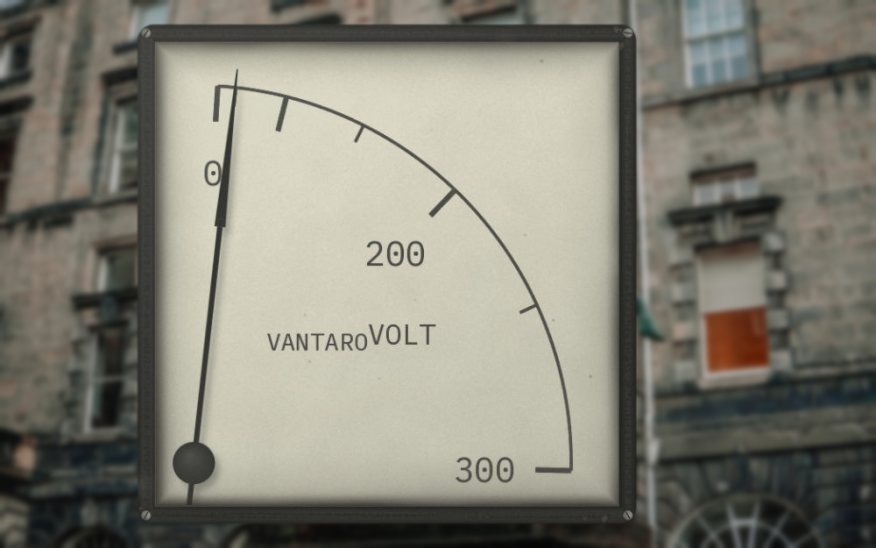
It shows 50 V
